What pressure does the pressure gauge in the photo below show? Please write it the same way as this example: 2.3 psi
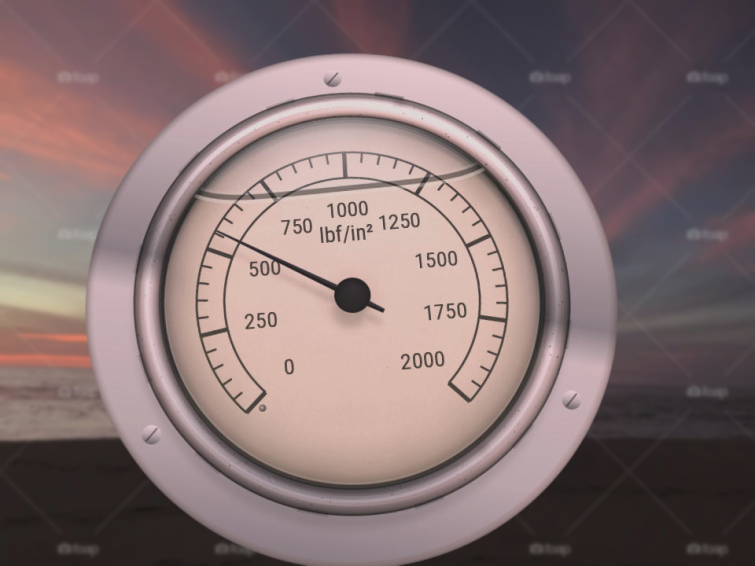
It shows 550 psi
